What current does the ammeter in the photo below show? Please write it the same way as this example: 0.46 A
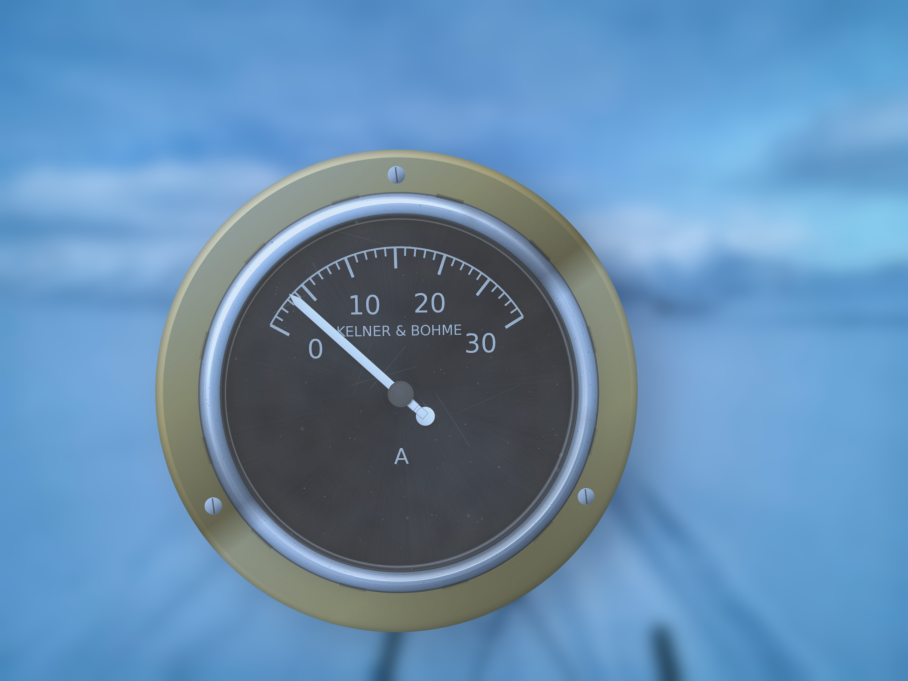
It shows 3.5 A
